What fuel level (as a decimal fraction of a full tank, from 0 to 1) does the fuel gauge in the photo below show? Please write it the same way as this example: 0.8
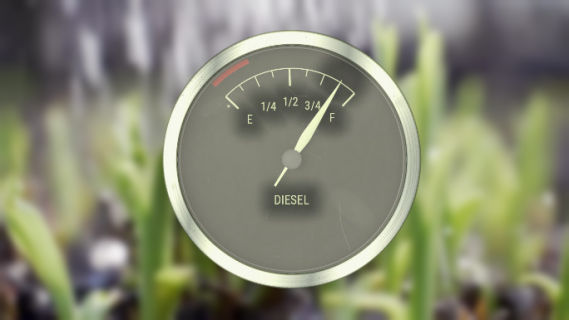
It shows 0.875
